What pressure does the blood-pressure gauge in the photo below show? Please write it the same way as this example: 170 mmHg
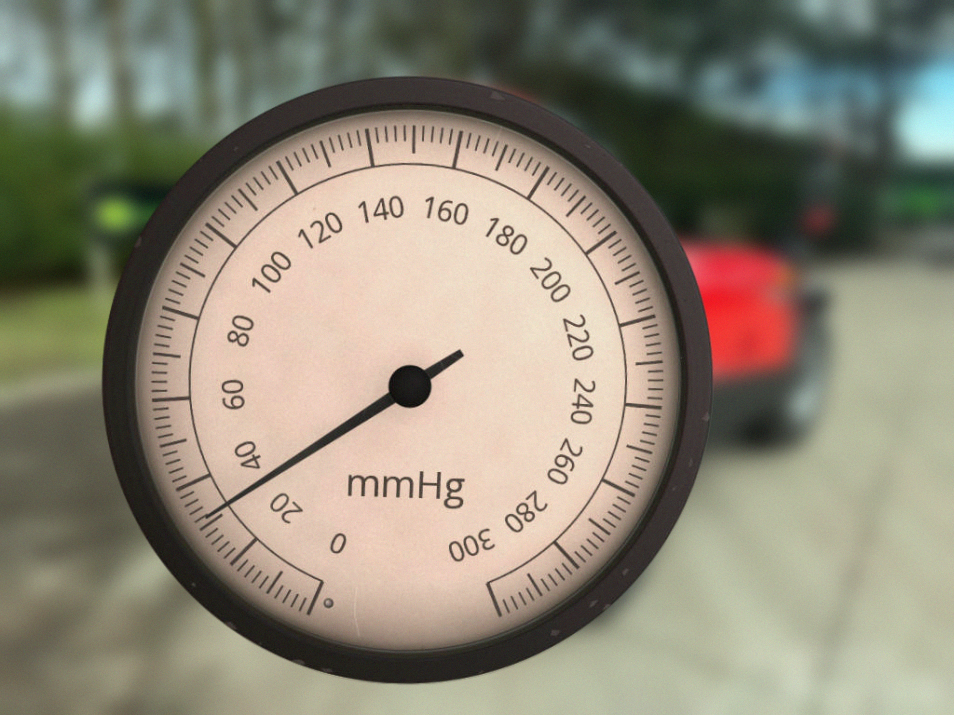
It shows 32 mmHg
